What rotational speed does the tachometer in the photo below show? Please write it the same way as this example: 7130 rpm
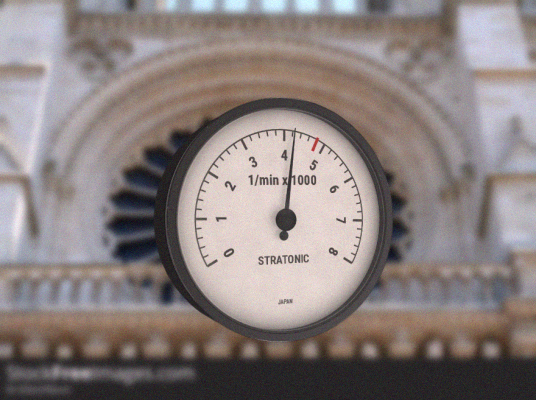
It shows 4200 rpm
